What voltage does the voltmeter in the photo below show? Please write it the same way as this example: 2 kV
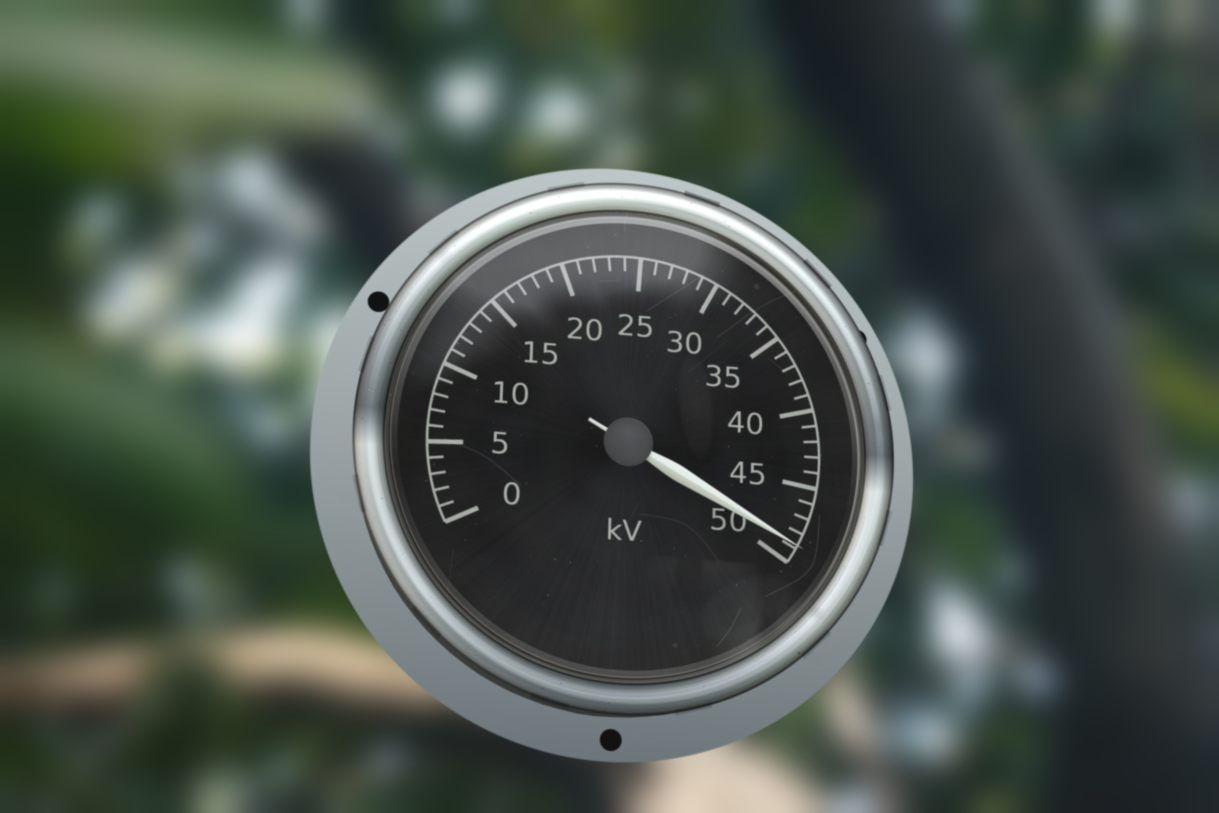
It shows 49 kV
